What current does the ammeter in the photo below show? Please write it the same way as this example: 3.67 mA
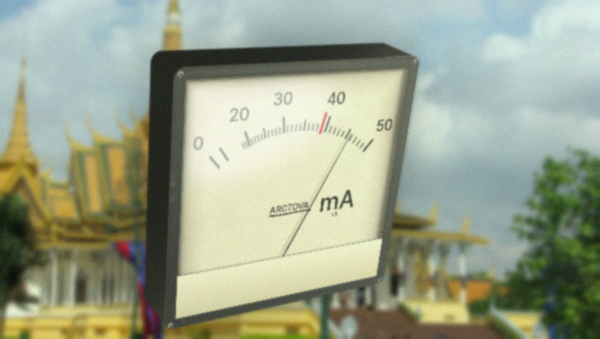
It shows 45 mA
